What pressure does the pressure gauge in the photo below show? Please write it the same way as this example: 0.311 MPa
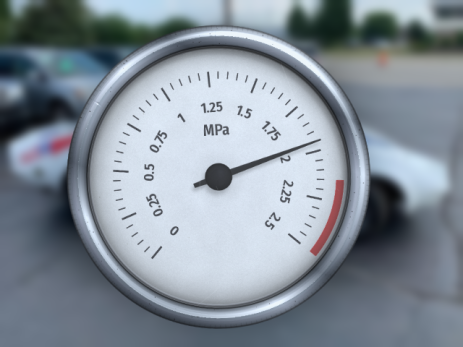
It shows 1.95 MPa
